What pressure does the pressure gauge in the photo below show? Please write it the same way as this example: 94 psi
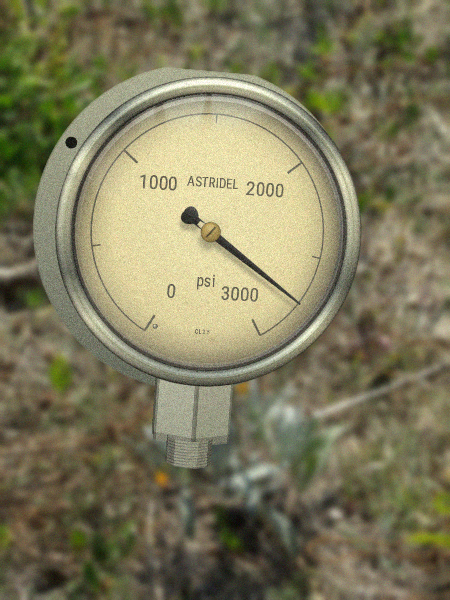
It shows 2750 psi
